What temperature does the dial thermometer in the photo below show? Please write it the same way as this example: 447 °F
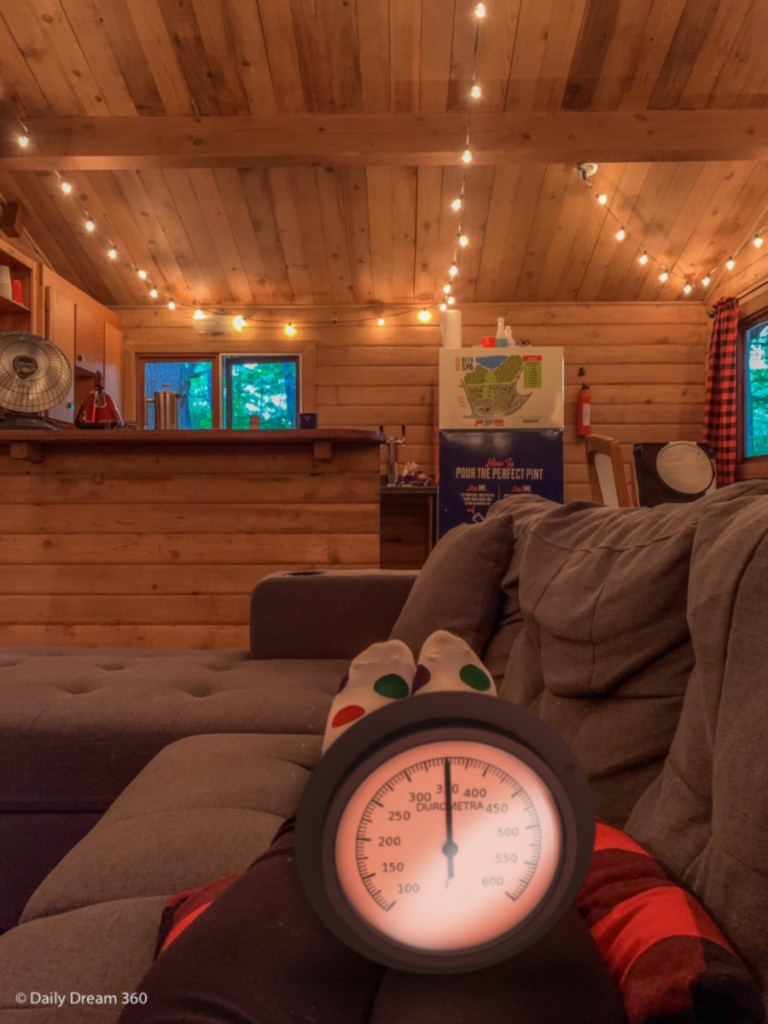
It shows 350 °F
